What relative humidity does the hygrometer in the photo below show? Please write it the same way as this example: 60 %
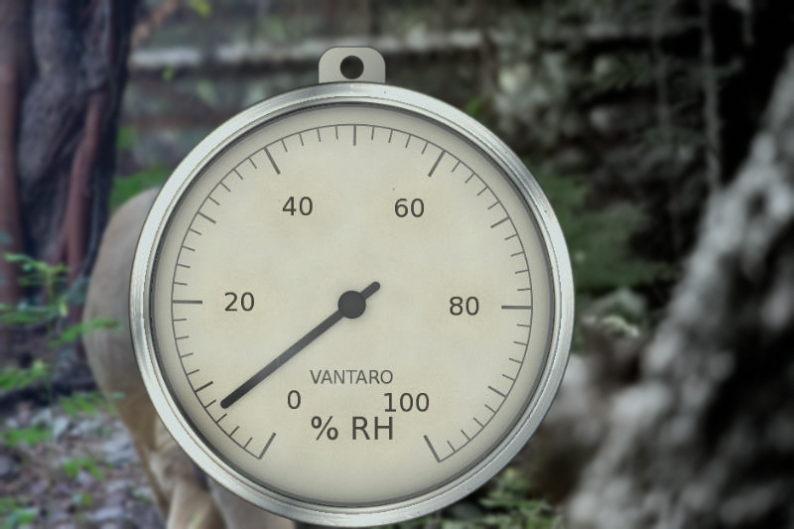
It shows 7 %
